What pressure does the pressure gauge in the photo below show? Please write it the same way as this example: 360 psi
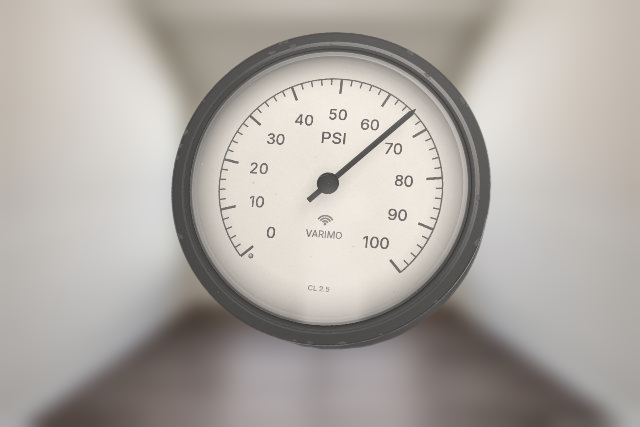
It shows 66 psi
